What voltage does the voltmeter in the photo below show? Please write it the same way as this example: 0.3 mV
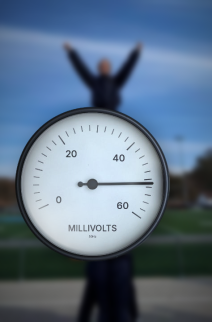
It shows 51 mV
